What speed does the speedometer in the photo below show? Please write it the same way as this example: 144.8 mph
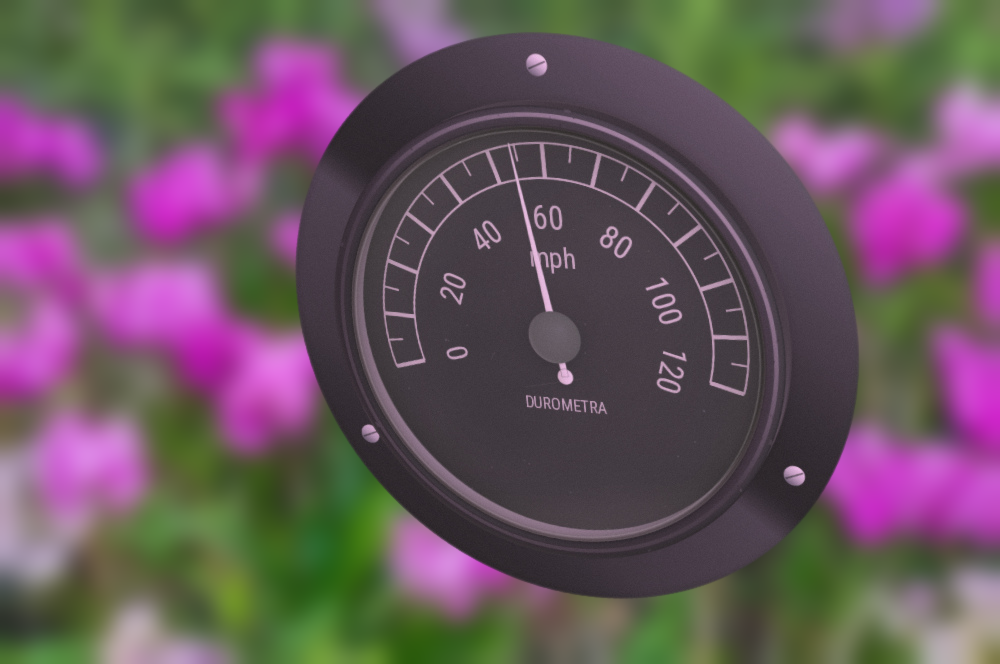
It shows 55 mph
